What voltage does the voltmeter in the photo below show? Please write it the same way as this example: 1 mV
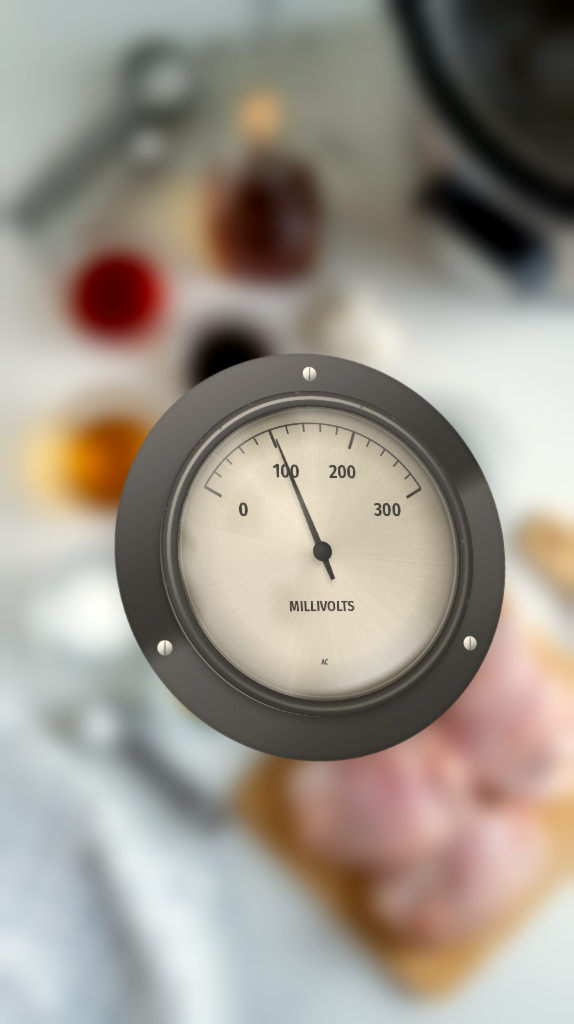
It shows 100 mV
